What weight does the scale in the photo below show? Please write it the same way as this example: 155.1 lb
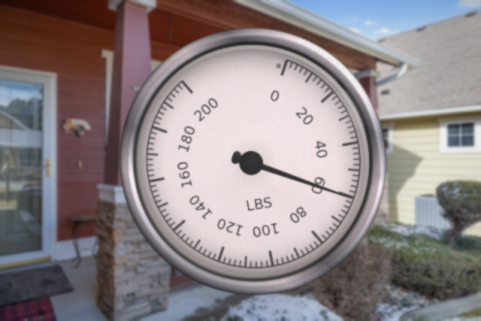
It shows 60 lb
